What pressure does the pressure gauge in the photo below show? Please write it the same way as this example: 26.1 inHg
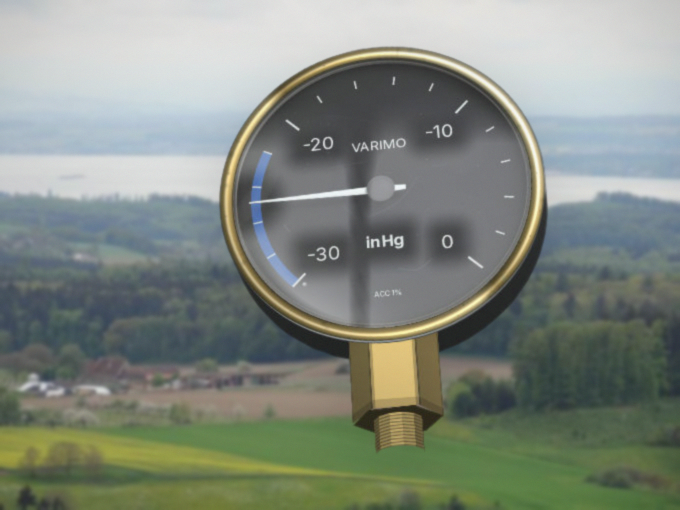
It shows -25 inHg
